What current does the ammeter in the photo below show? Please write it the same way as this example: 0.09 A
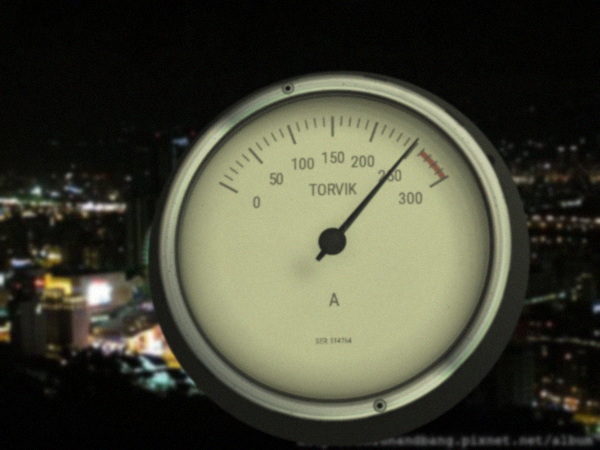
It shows 250 A
